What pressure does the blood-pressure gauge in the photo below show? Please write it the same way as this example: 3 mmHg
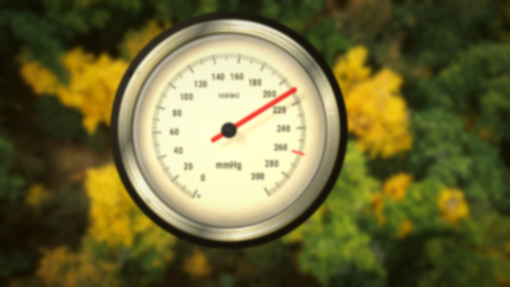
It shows 210 mmHg
